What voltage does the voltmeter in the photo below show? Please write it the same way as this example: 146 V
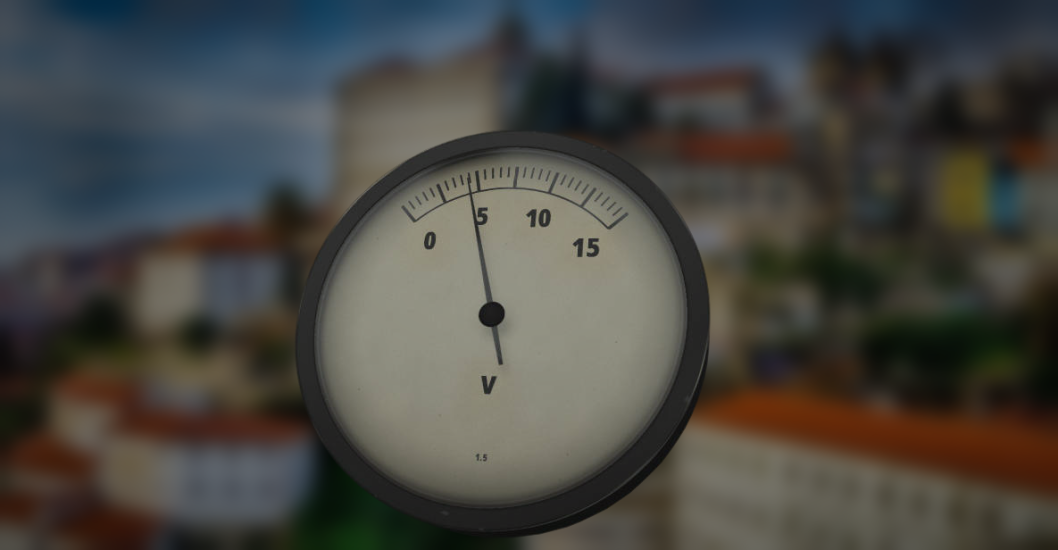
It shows 4.5 V
